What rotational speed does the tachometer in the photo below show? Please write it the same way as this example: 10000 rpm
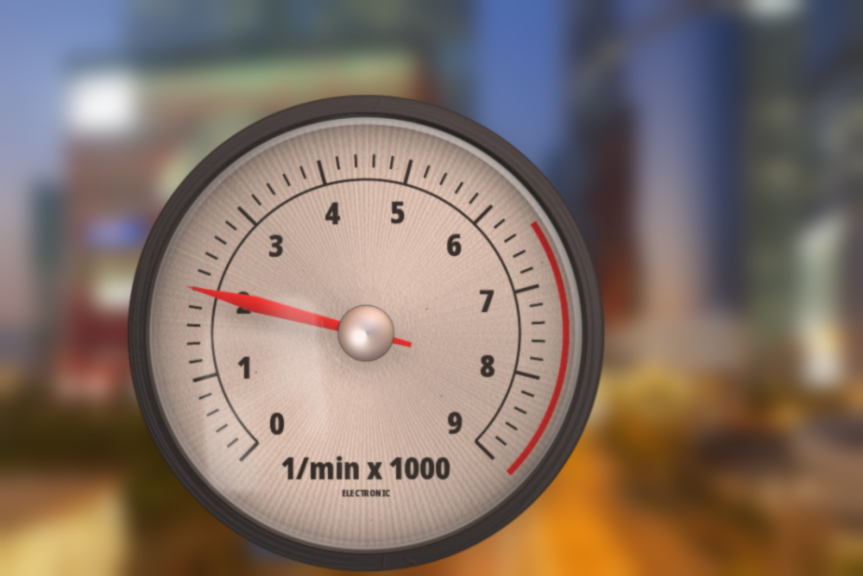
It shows 2000 rpm
